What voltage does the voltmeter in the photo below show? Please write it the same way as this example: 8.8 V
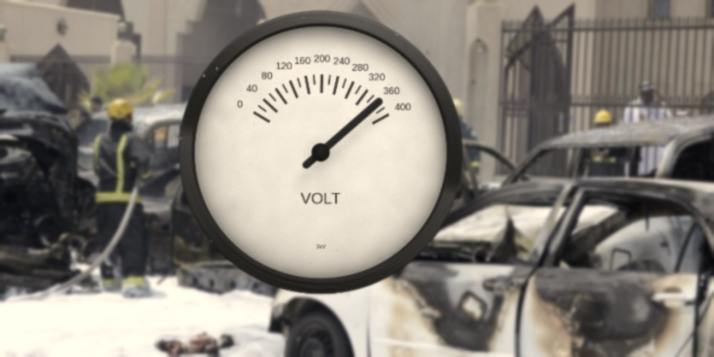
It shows 360 V
